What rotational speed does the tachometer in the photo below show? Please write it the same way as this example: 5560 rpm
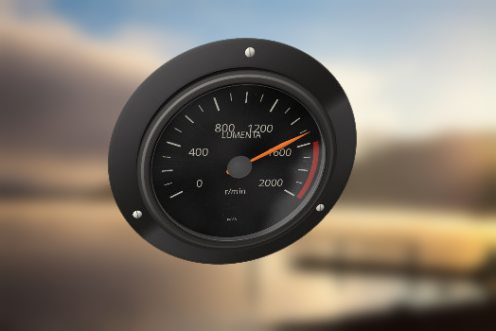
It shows 1500 rpm
